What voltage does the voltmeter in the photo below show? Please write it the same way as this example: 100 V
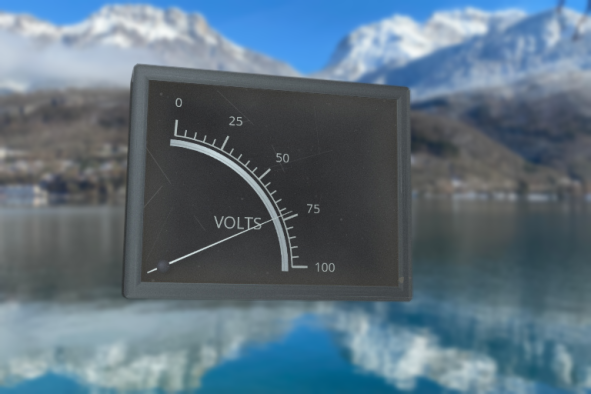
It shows 72.5 V
